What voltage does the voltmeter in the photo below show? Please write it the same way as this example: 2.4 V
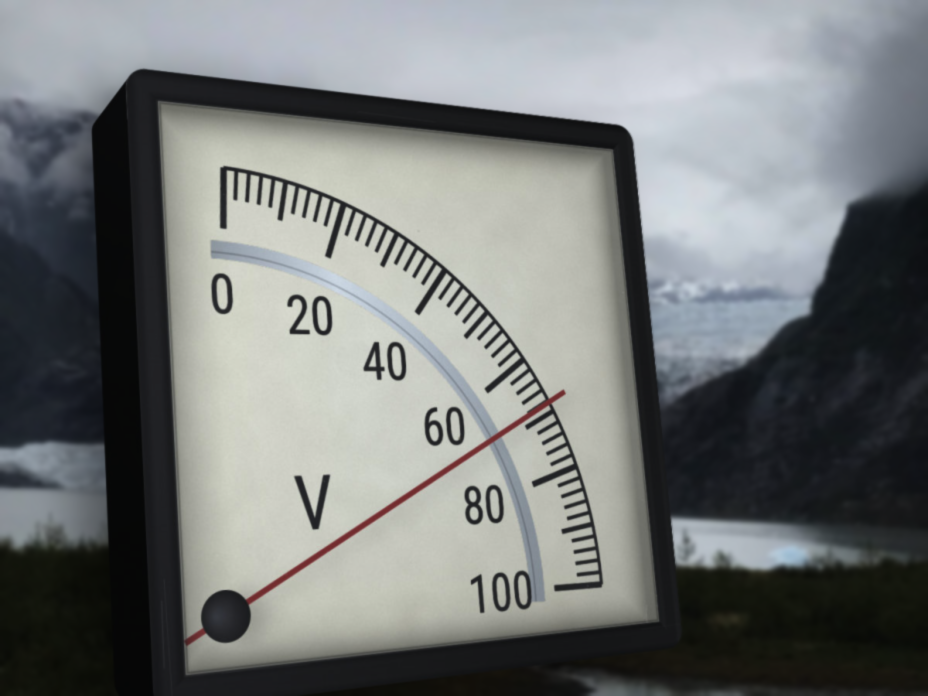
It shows 68 V
